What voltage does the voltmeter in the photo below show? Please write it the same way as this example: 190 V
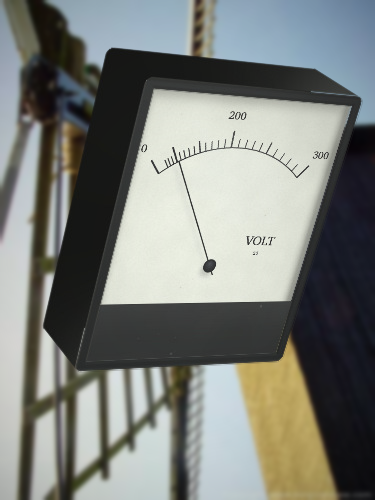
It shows 100 V
